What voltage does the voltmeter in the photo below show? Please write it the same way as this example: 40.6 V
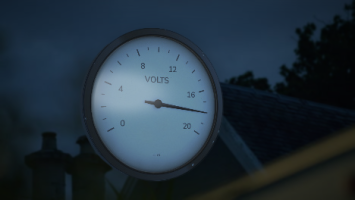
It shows 18 V
